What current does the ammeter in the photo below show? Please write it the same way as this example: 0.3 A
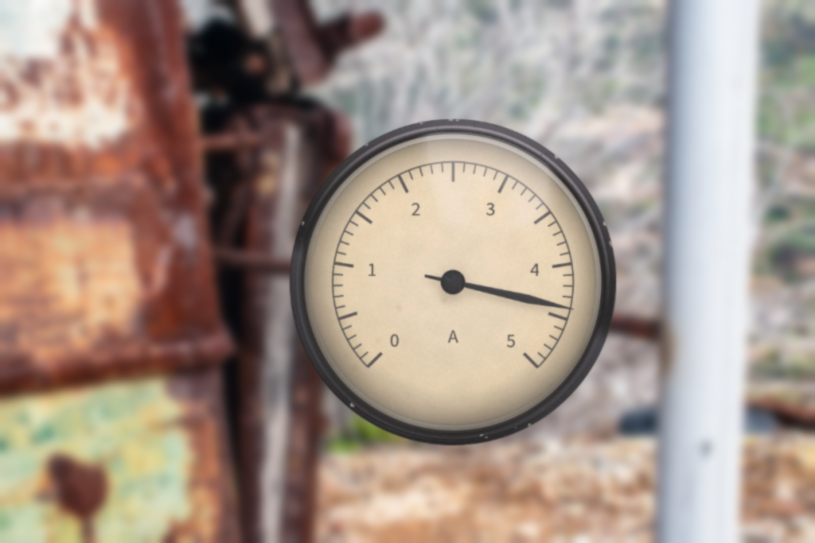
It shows 4.4 A
